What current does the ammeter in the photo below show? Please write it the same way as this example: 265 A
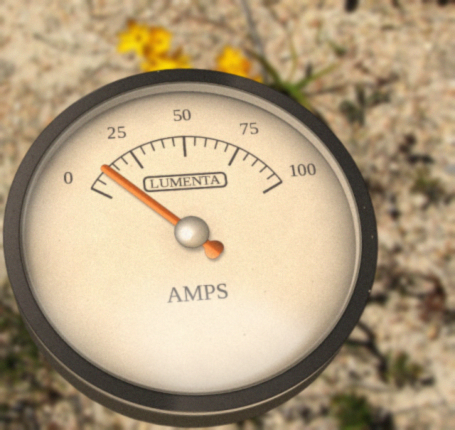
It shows 10 A
